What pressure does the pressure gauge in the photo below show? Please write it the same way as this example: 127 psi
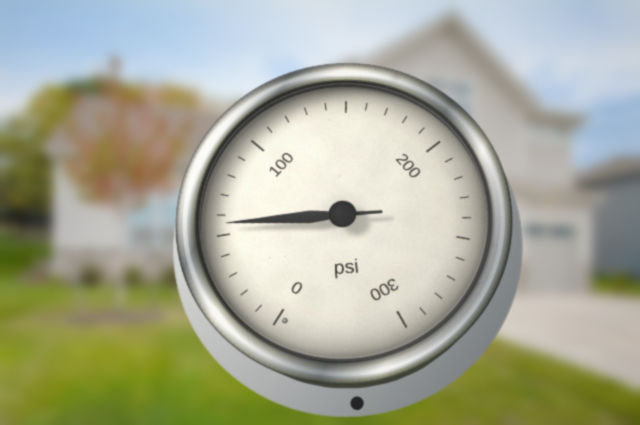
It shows 55 psi
